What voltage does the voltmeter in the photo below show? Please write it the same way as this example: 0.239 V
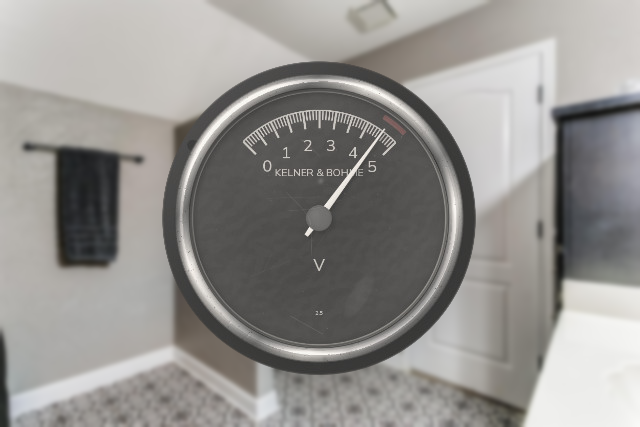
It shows 4.5 V
